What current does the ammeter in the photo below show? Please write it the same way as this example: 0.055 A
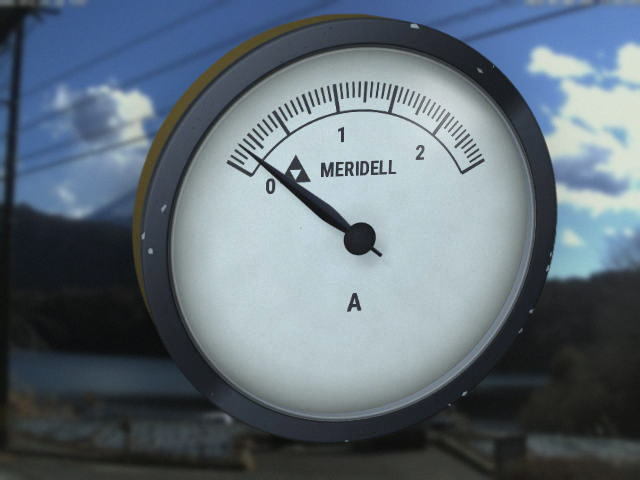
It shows 0.15 A
